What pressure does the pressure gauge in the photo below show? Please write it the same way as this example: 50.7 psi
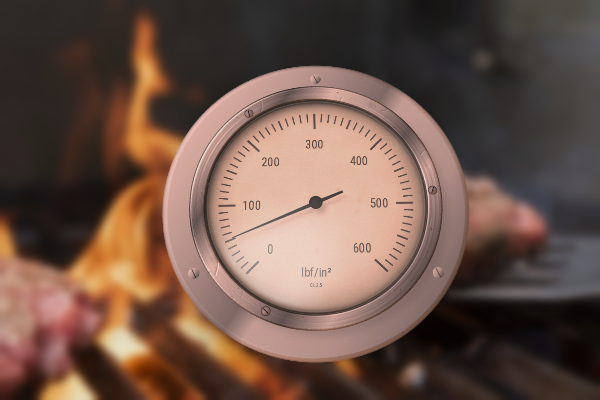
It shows 50 psi
